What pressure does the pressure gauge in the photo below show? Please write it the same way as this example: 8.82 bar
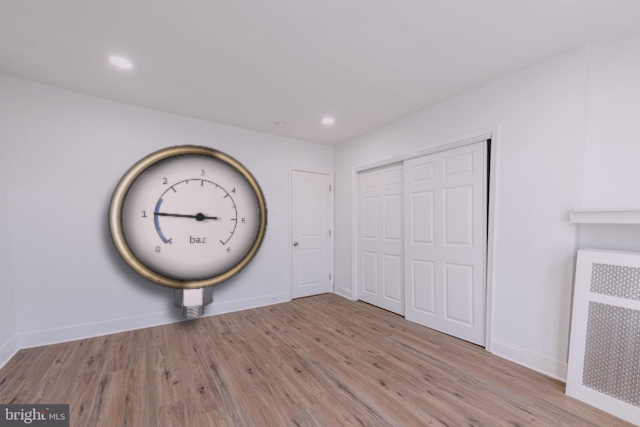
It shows 1 bar
